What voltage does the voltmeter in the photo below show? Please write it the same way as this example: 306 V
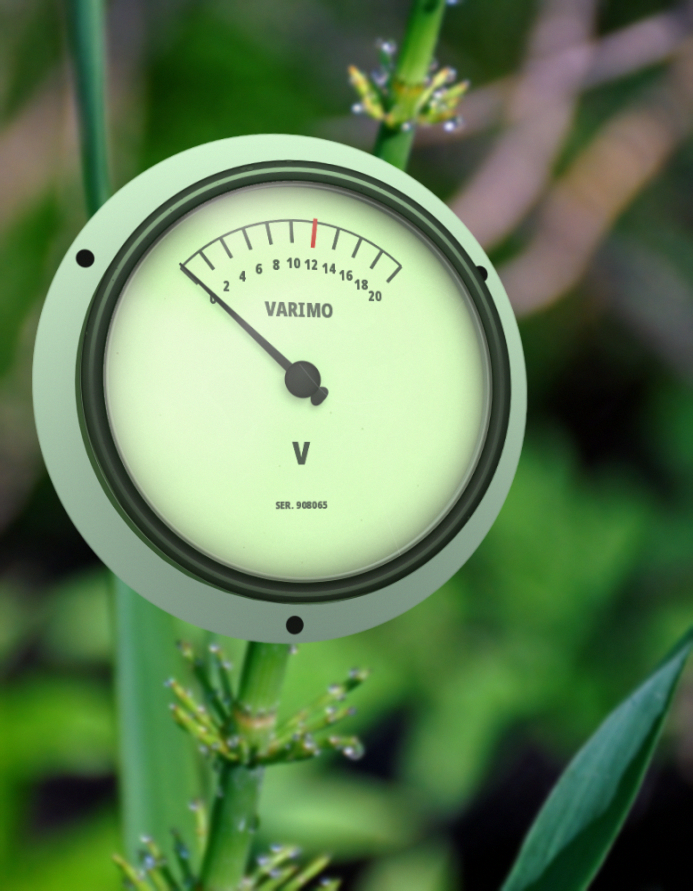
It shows 0 V
